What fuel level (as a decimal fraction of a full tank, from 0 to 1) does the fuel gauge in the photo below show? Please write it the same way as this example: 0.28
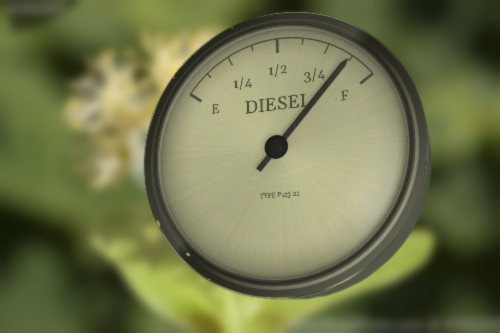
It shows 0.875
